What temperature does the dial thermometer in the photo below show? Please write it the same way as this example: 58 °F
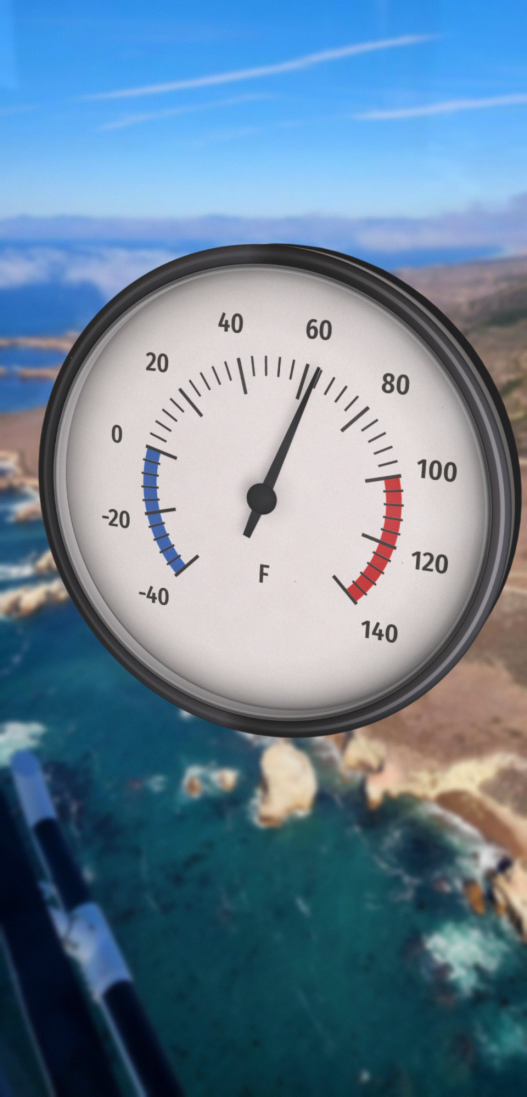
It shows 64 °F
